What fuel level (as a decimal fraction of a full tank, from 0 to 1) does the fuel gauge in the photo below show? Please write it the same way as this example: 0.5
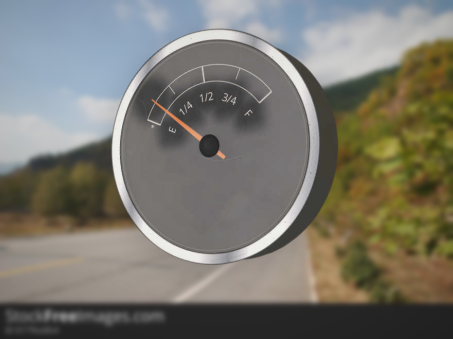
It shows 0.125
